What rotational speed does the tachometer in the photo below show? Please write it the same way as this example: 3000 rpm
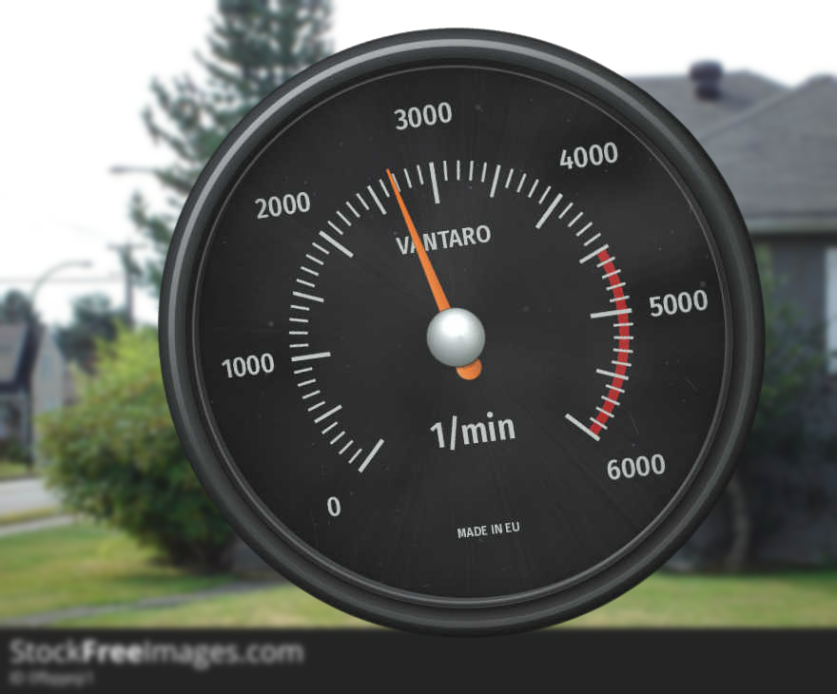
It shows 2700 rpm
